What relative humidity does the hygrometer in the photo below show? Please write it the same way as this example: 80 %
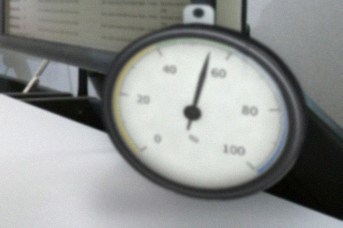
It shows 55 %
